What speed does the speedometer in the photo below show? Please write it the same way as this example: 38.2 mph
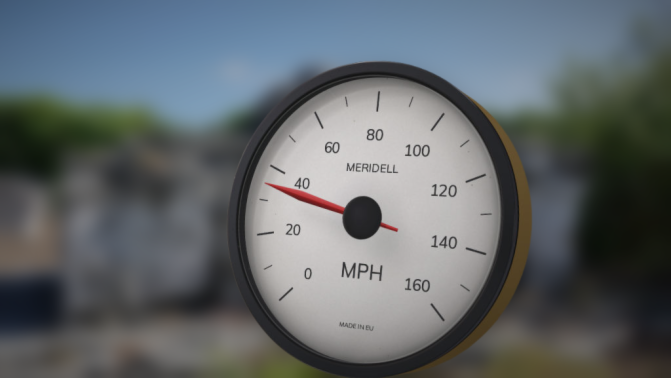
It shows 35 mph
